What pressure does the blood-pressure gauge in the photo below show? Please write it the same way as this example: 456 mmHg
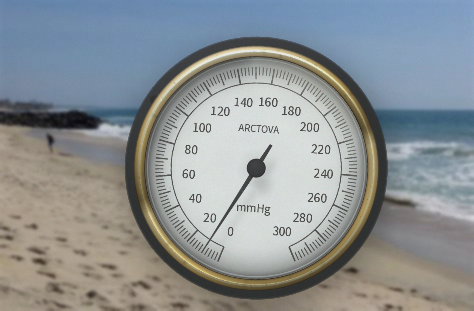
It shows 10 mmHg
